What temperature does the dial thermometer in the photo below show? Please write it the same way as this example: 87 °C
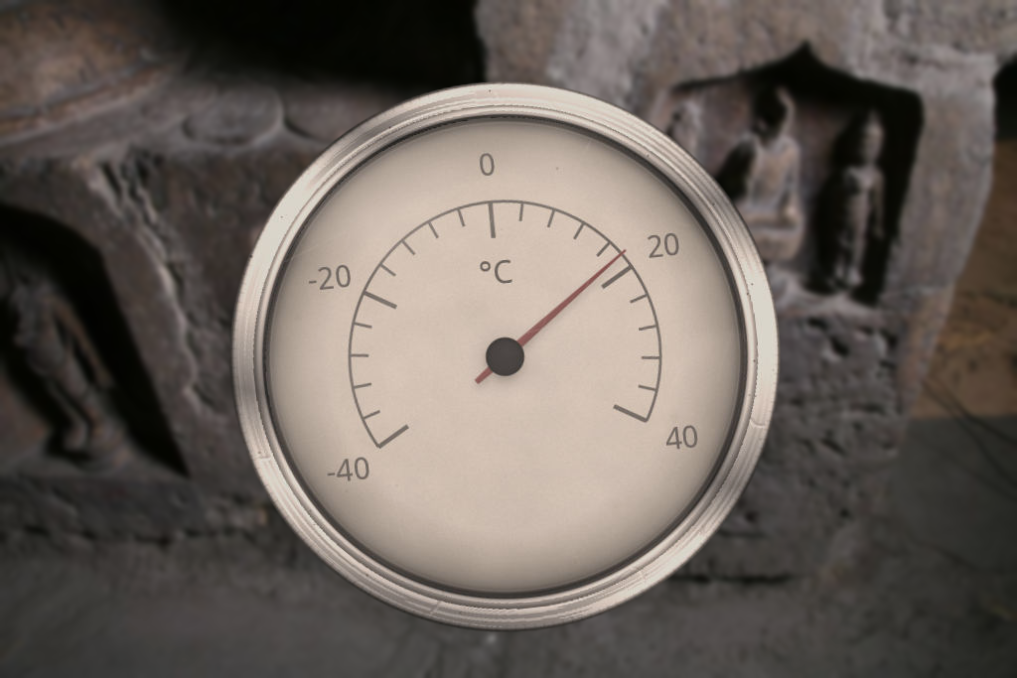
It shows 18 °C
